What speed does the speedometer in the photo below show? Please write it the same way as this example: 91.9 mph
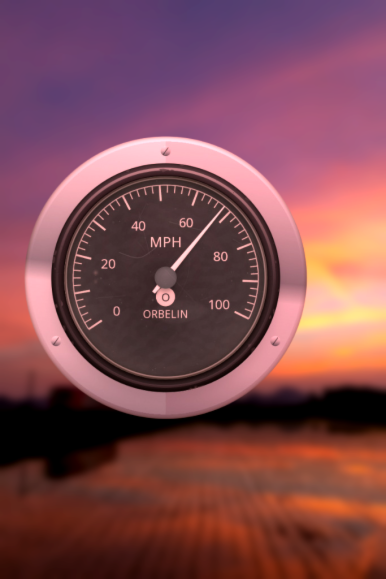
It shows 68 mph
